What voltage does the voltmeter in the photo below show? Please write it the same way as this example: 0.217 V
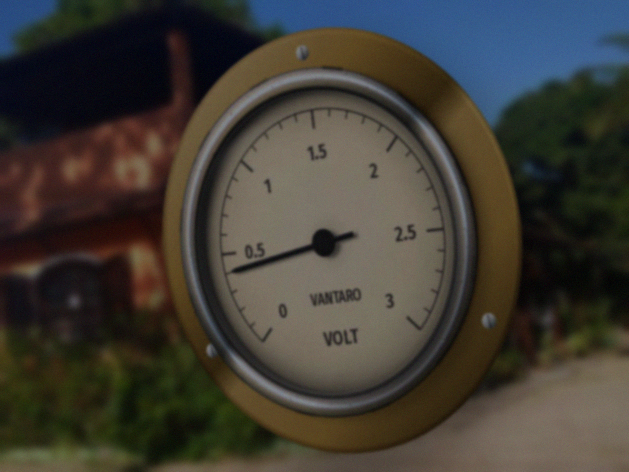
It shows 0.4 V
